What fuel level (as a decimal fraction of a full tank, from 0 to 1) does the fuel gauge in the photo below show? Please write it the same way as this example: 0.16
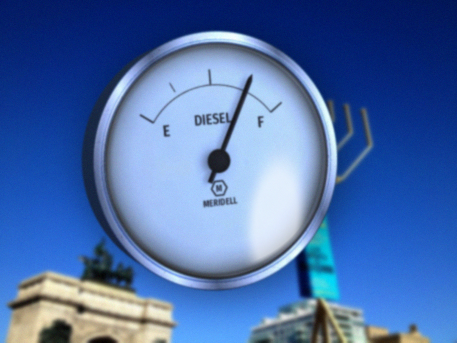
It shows 0.75
